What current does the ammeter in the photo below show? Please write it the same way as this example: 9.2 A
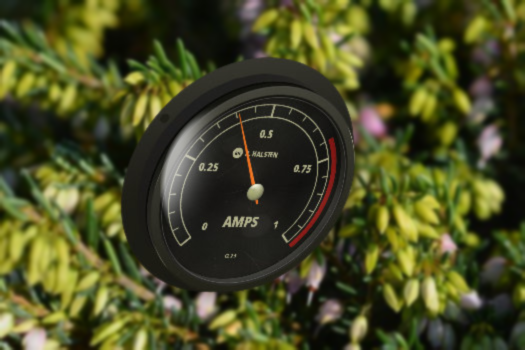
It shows 0.4 A
